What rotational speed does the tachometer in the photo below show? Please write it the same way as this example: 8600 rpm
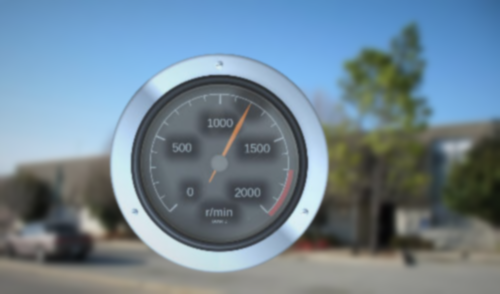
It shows 1200 rpm
